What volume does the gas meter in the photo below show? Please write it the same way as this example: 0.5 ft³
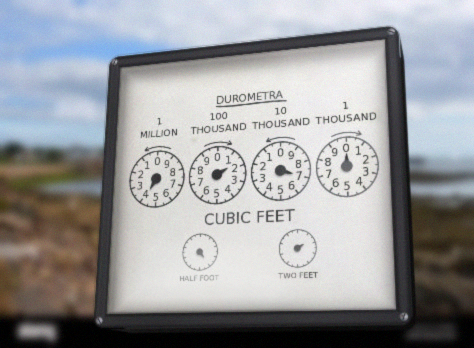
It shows 417000 ft³
